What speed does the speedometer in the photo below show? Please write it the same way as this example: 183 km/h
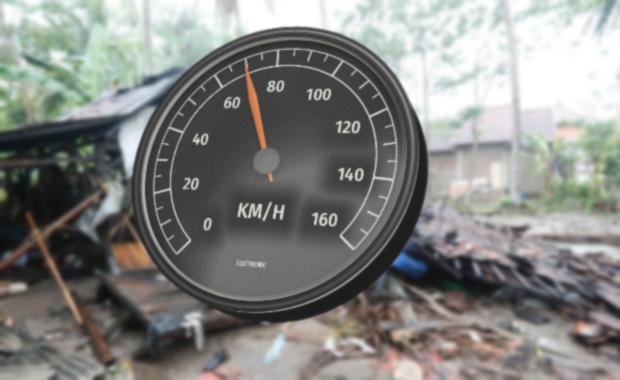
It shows 70 km/h
